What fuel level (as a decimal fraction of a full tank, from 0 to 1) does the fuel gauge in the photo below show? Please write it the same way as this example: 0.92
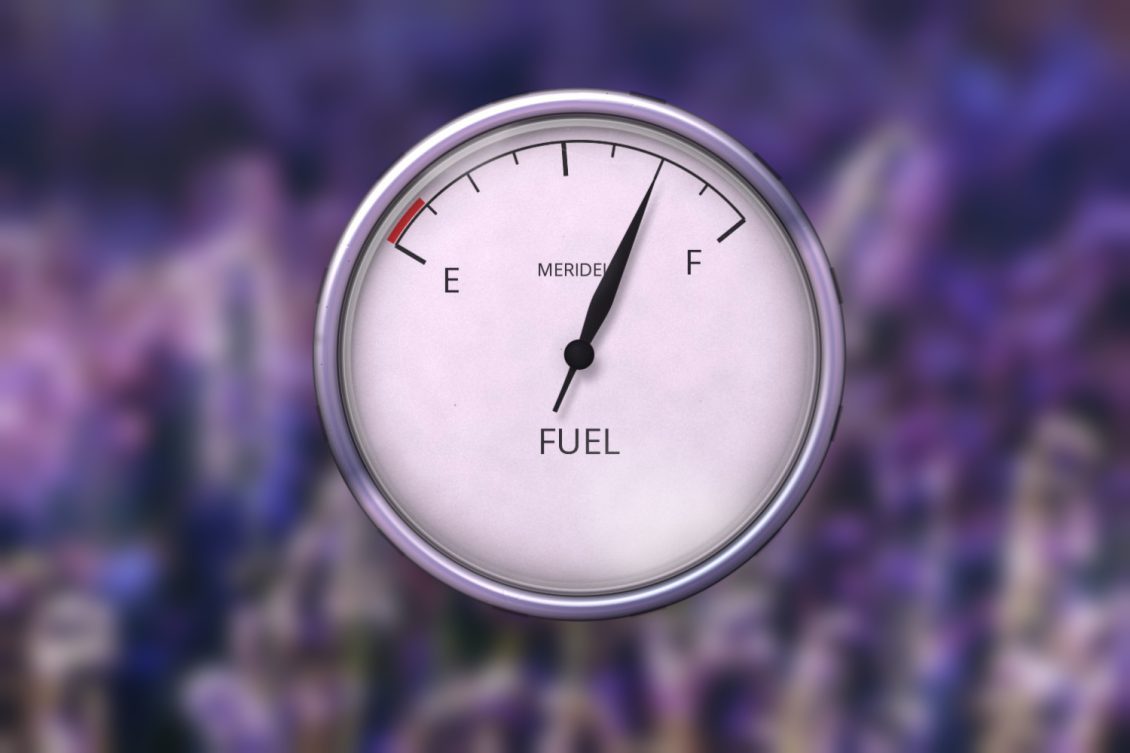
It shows 0.75
